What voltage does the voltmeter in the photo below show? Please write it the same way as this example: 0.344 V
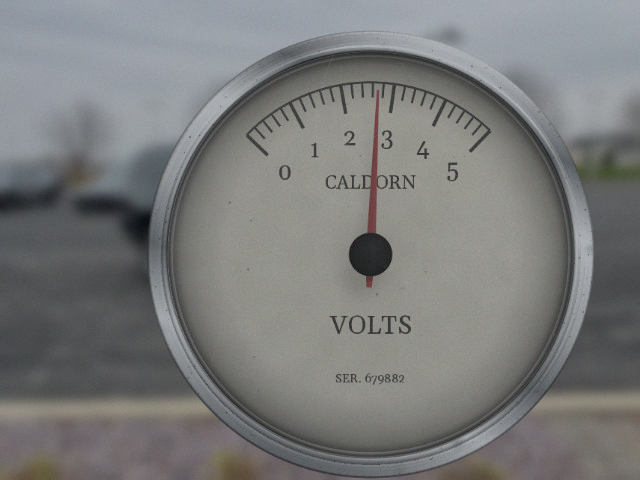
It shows 2.7 V
